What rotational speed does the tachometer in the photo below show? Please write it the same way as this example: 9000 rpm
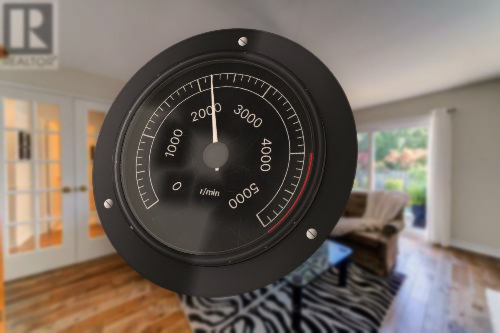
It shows 2200 rpm
